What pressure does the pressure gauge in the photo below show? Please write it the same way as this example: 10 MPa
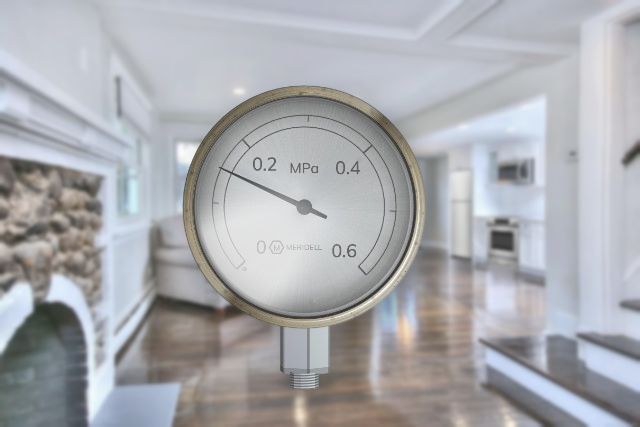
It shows 0.15 MPa
